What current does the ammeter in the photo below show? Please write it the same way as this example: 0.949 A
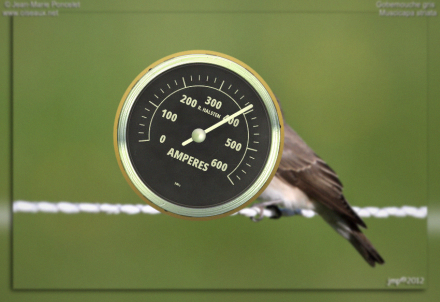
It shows 390 A
